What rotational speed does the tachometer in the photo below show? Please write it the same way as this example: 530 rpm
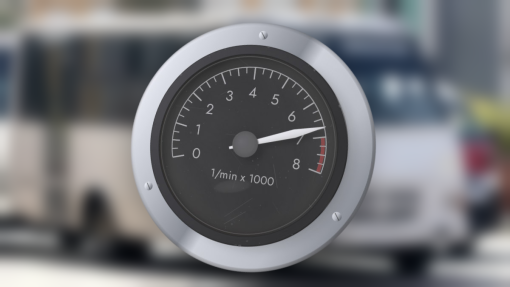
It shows 6750 rpm
